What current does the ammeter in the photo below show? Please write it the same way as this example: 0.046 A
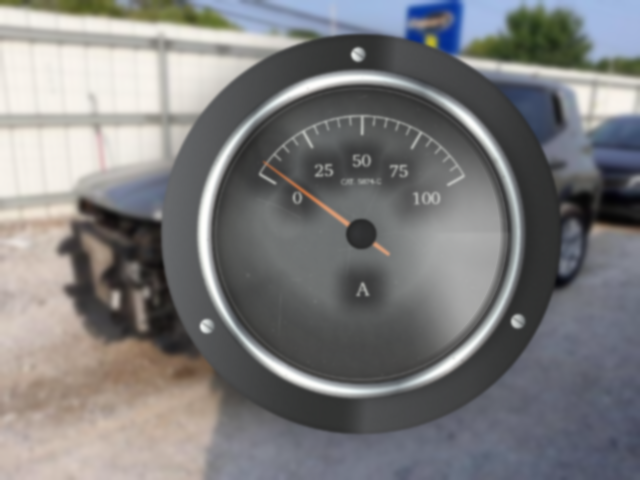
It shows 5 A
